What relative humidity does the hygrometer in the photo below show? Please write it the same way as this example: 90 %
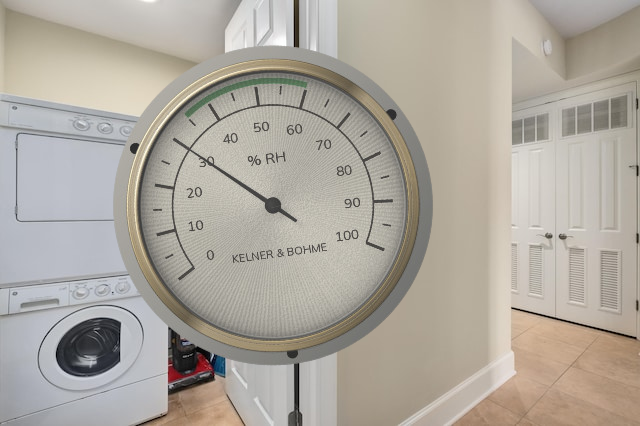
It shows 30 %
